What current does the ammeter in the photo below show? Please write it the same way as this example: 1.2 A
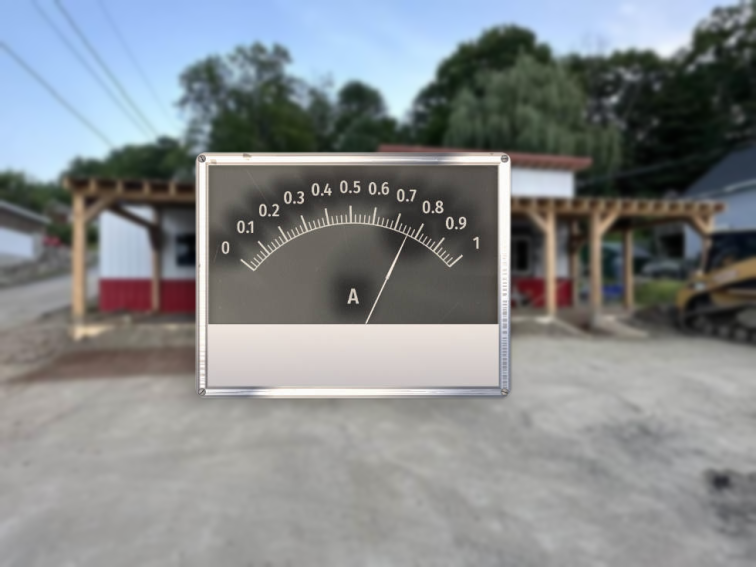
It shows 0.76 A
